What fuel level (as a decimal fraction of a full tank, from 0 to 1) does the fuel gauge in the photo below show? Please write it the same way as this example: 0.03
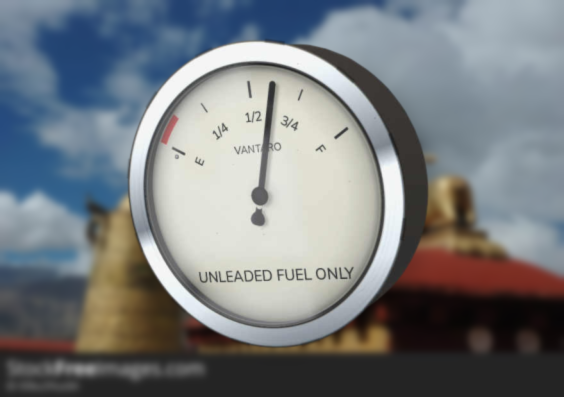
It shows 0.625
